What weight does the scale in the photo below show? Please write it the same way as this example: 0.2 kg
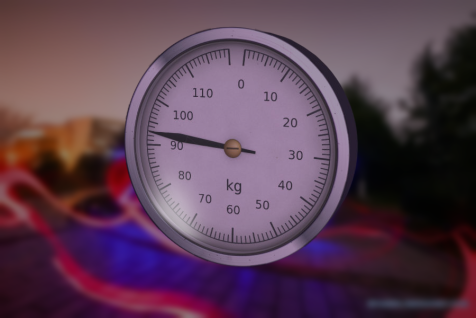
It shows 93 kg
